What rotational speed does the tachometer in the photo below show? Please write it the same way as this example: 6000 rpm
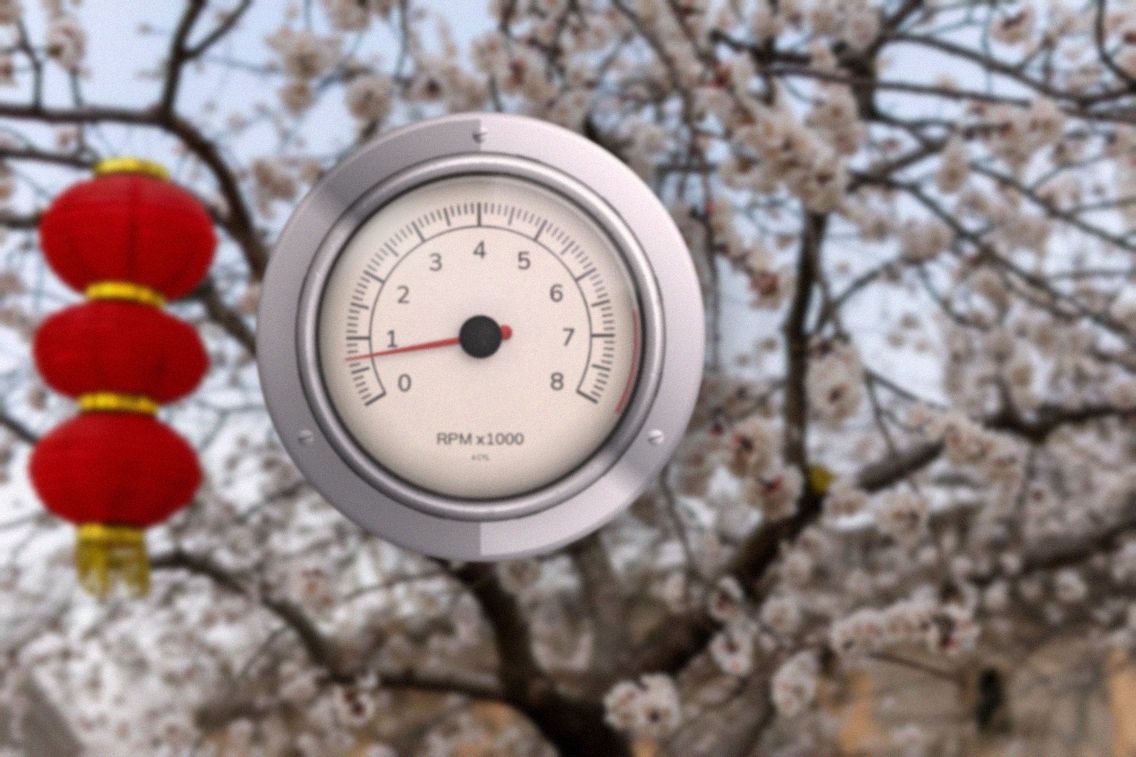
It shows 700 rpm
